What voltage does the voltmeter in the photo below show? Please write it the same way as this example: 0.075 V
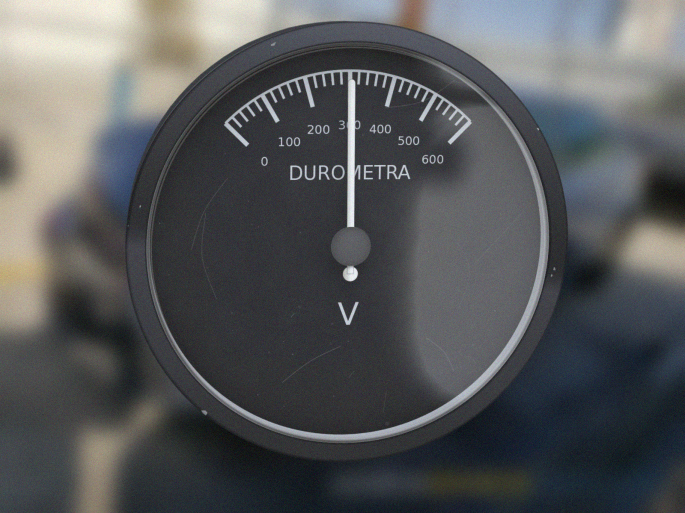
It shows 300 V
